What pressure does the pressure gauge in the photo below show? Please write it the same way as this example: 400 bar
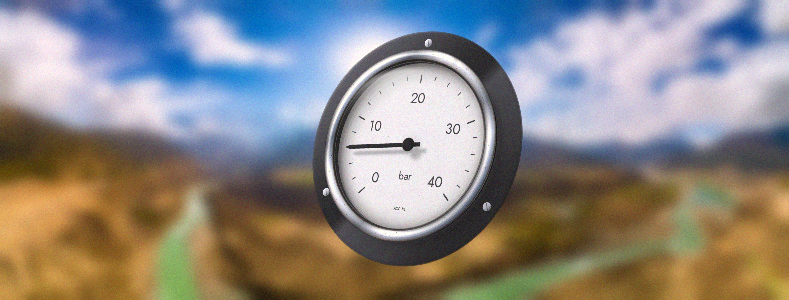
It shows 6 bar
